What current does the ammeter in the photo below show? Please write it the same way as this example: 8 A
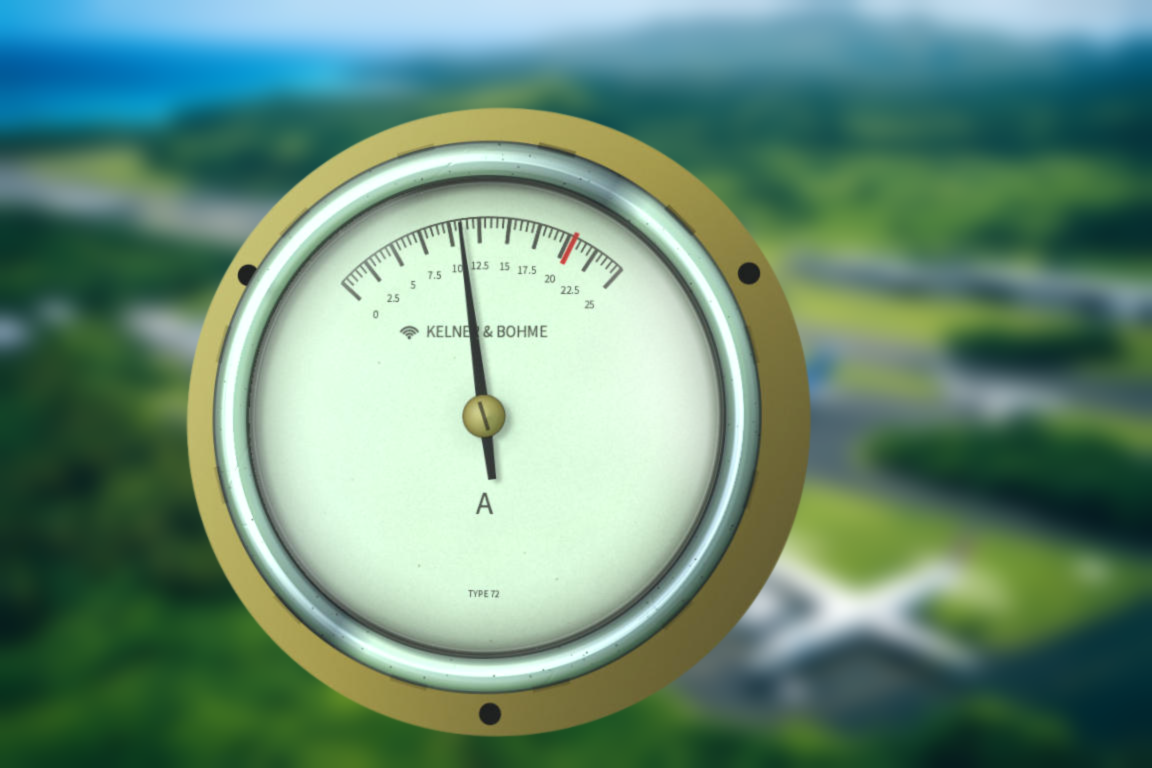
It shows 11 A
